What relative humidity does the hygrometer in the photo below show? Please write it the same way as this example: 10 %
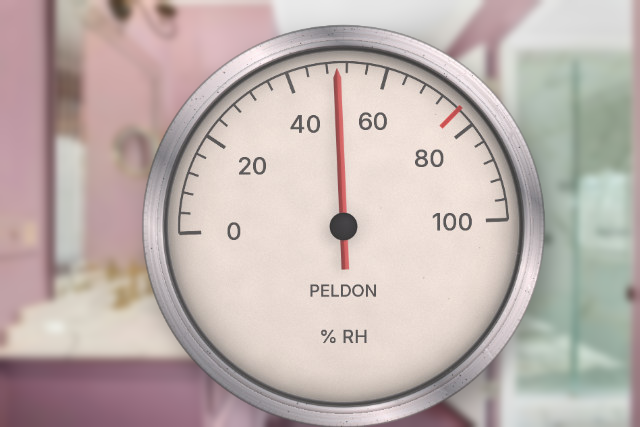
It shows 50 %
